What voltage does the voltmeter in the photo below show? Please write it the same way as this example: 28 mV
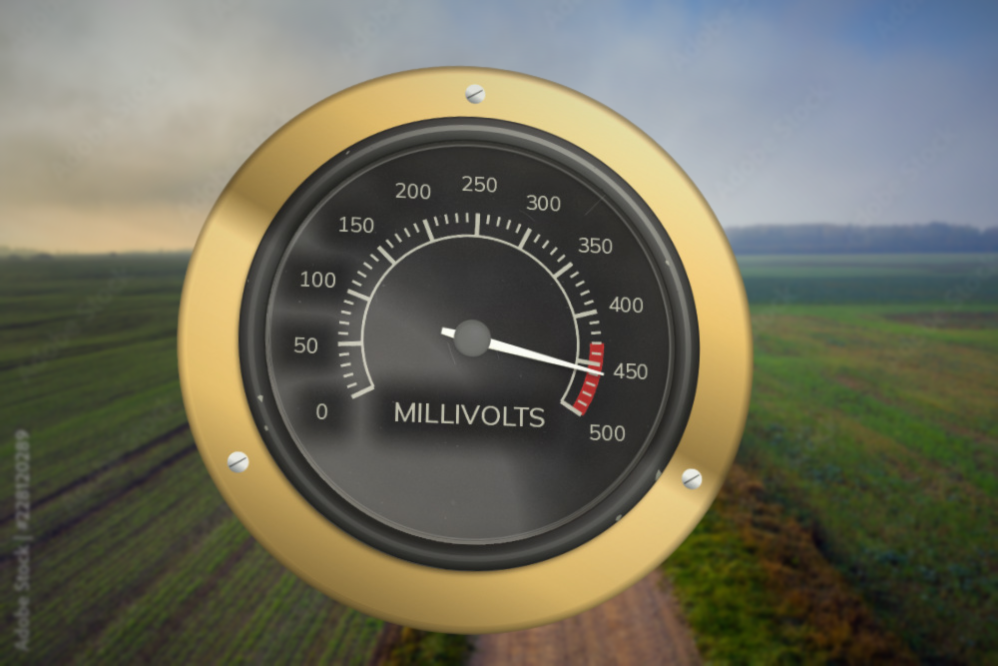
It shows 460 mV
